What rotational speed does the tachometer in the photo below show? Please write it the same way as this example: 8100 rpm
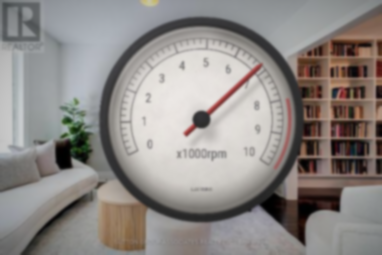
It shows 6800 rpm
